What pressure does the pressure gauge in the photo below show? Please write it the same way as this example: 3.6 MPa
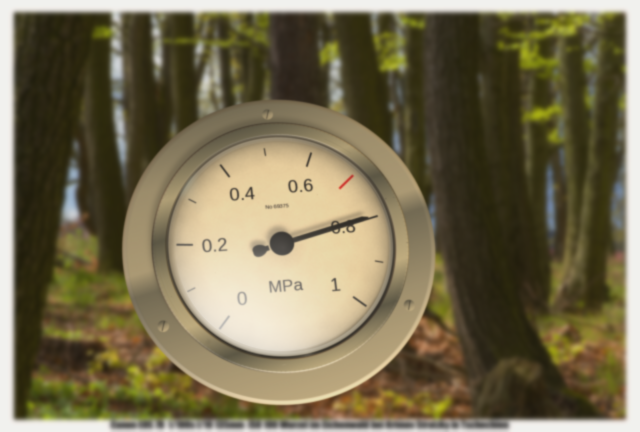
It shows 0.8 MPa
